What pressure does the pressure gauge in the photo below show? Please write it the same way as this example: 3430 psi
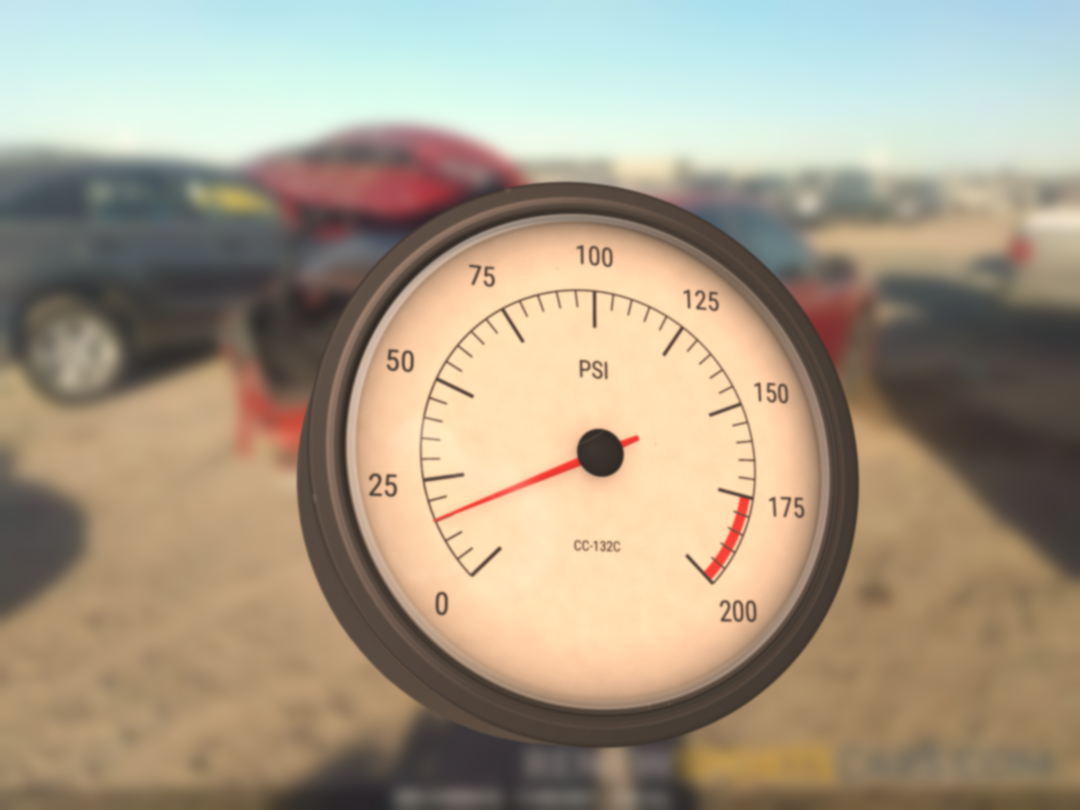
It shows 15 psi
